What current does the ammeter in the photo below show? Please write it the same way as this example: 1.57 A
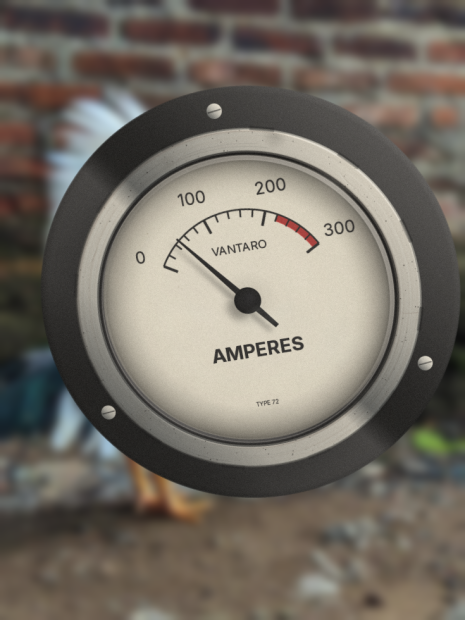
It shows 50 A
